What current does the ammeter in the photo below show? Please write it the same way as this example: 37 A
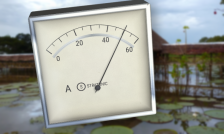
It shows 50 A
